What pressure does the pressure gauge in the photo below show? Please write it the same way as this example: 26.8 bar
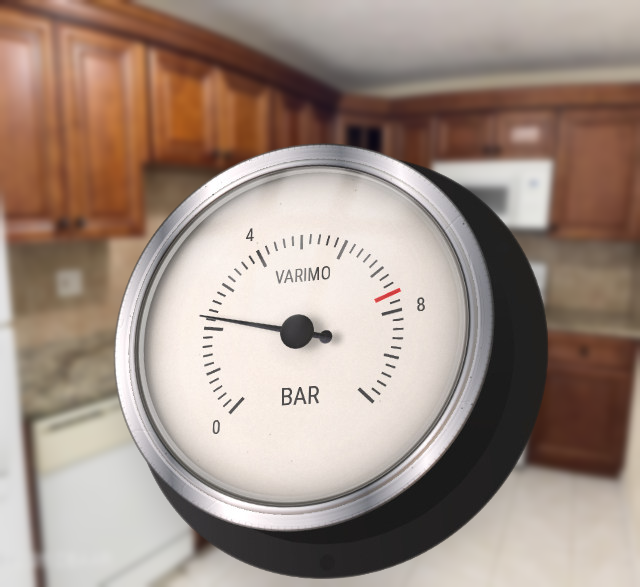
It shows 2.2 bar
